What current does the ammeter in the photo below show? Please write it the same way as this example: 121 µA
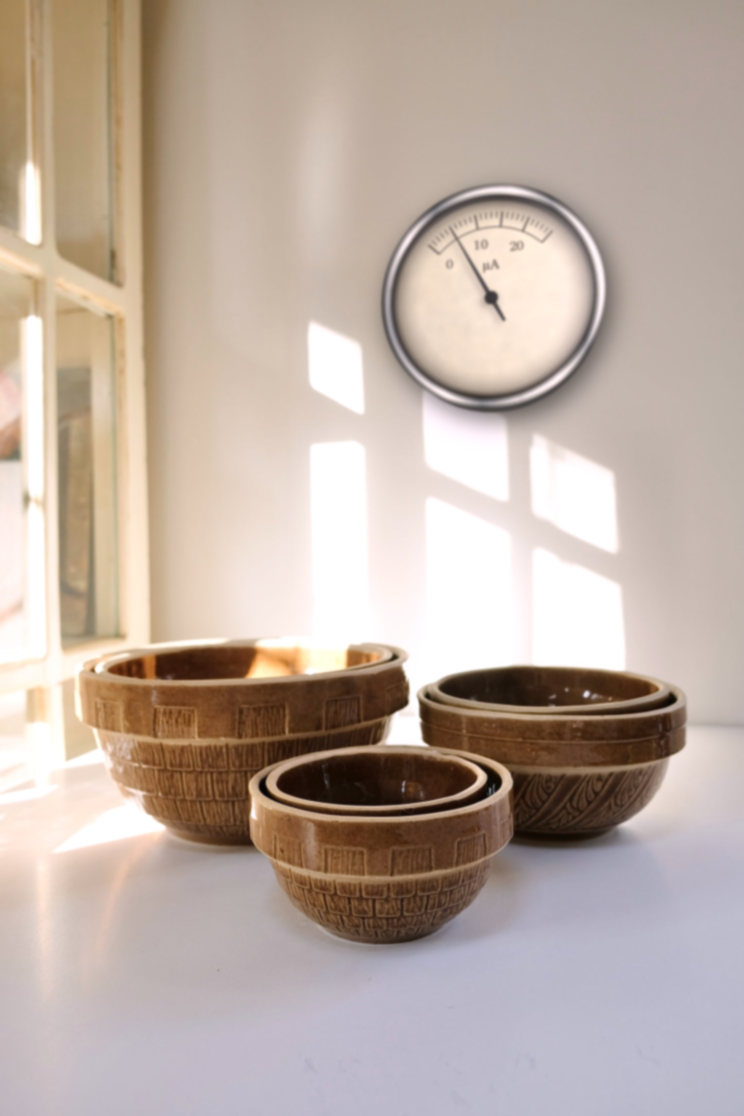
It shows 5 µA
